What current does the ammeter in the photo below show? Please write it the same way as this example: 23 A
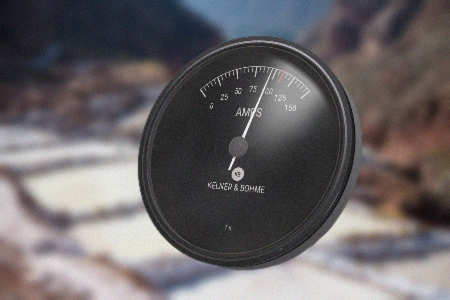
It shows 100 A
